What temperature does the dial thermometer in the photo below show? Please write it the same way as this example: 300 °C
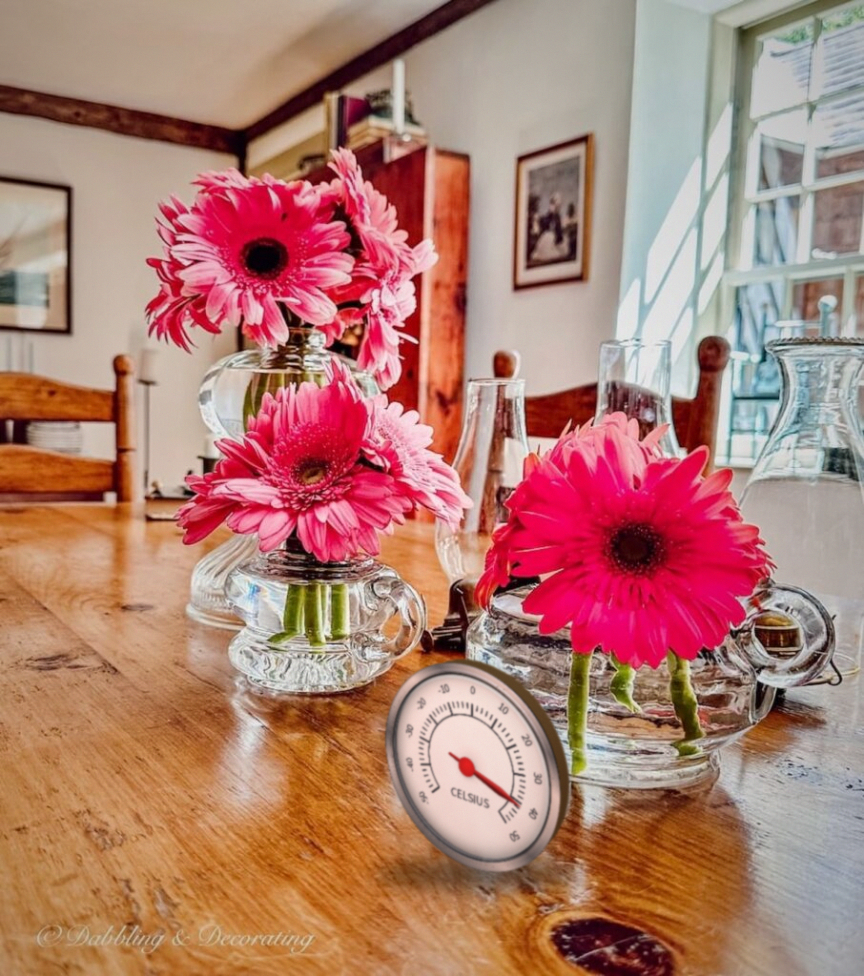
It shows 40 °C
